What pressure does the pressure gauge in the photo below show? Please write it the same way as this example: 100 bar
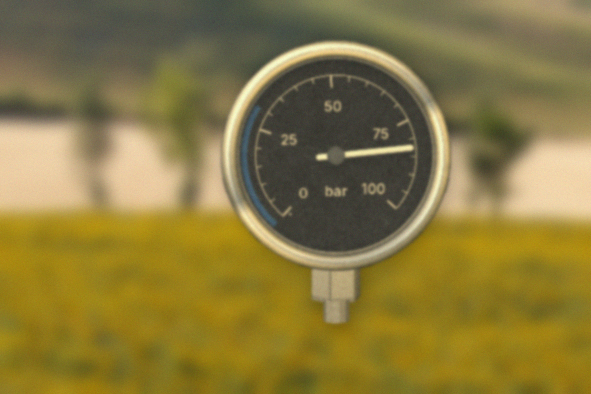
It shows 82.5 bar
